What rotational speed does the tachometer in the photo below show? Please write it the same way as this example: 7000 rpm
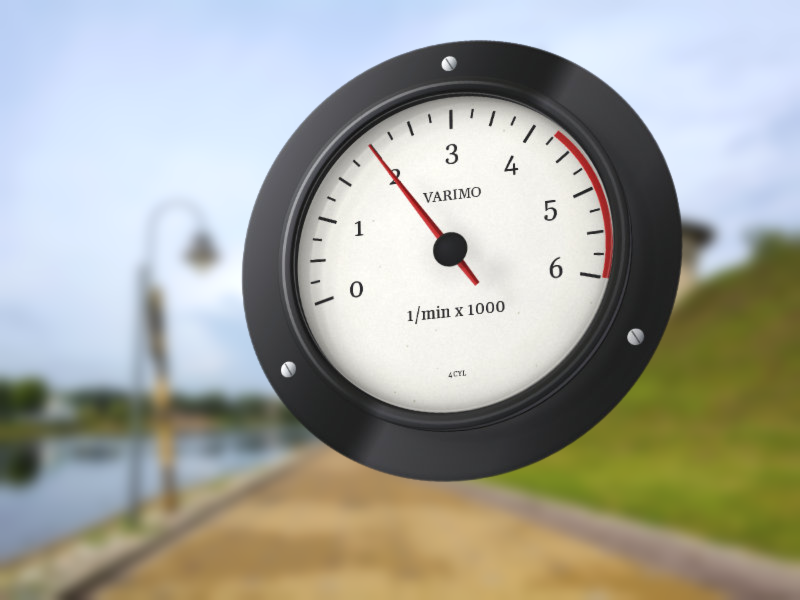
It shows 2000 rpm
